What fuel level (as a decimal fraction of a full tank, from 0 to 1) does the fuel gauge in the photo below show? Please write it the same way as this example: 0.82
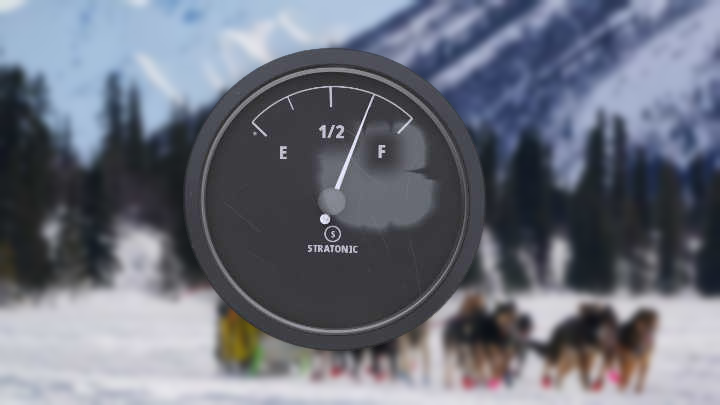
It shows 0.75
